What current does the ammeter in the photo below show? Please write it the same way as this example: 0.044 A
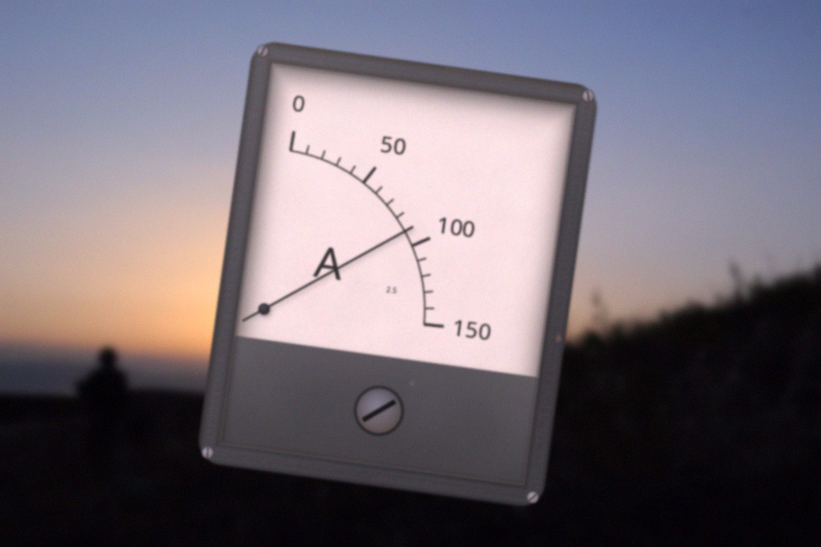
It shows 90 A
